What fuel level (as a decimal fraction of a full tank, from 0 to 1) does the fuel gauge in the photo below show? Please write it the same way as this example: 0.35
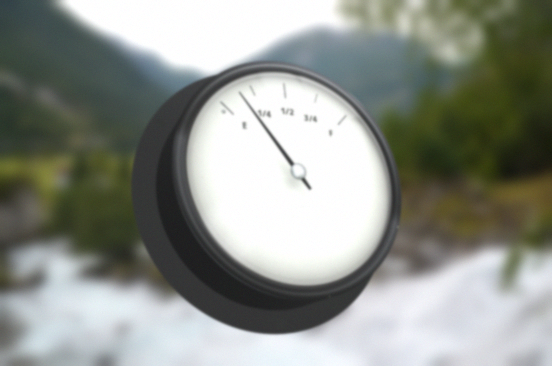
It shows 0.125
